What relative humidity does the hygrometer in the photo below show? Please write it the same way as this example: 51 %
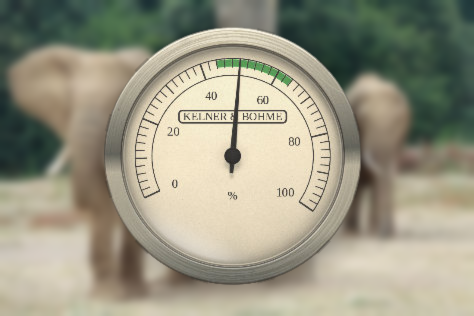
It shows 50 %
